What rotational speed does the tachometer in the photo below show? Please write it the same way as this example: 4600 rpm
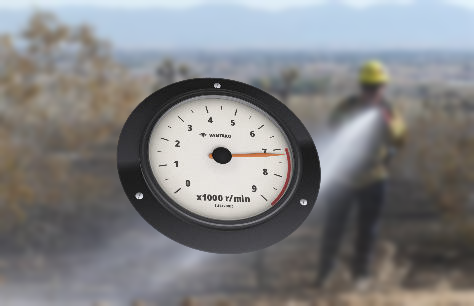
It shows 7250 rpm
